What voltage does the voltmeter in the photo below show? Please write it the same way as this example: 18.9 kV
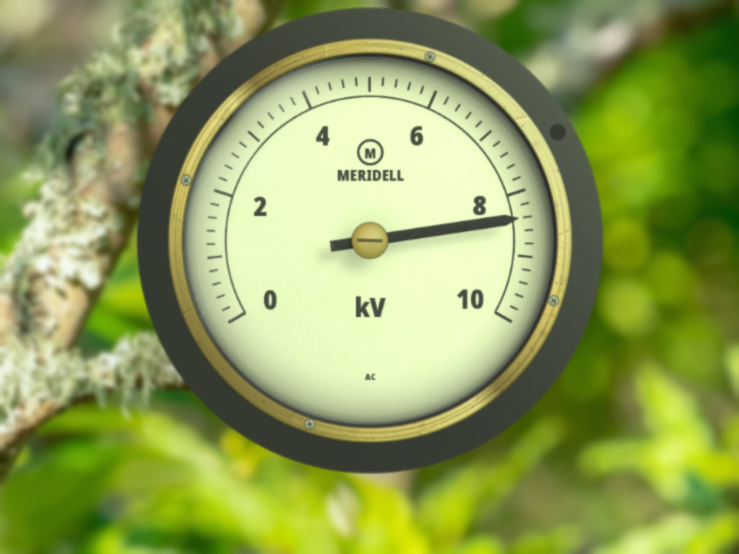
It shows 8.4 kV
